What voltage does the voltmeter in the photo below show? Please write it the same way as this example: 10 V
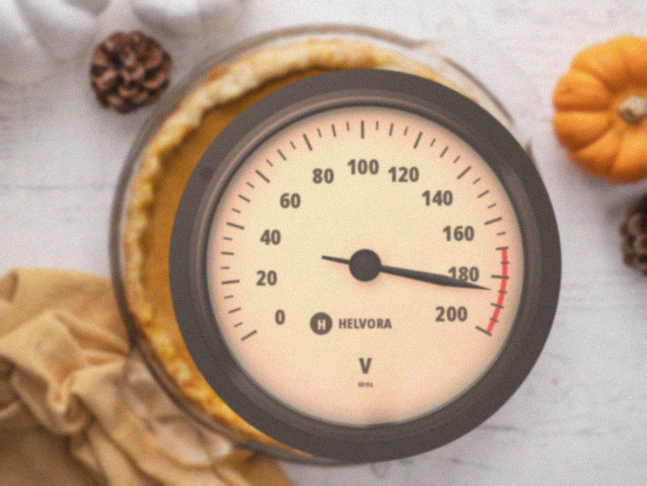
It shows 185 V
